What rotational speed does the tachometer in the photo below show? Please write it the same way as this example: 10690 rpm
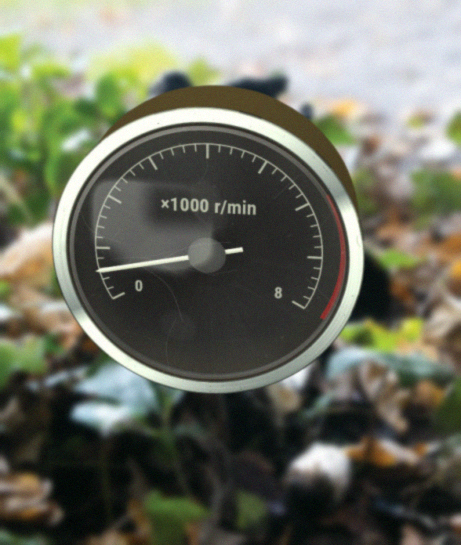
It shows 600 rpm
